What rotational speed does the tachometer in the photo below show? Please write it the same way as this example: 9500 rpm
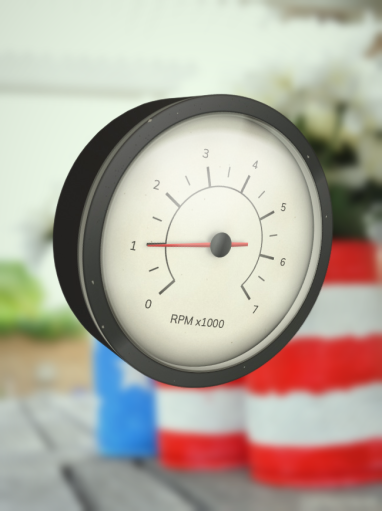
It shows 1000 rpm
